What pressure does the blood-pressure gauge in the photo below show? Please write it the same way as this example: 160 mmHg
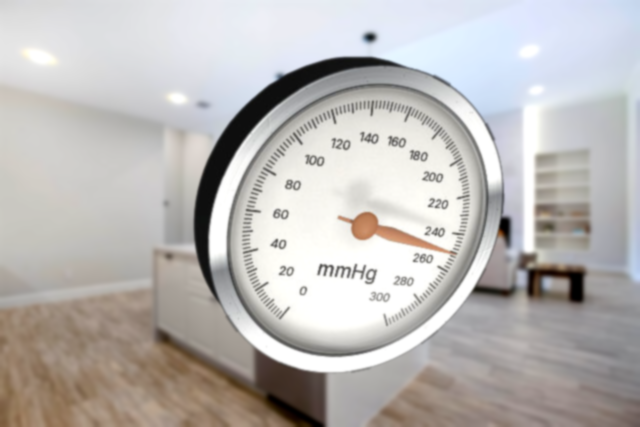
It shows 250 mmHg
